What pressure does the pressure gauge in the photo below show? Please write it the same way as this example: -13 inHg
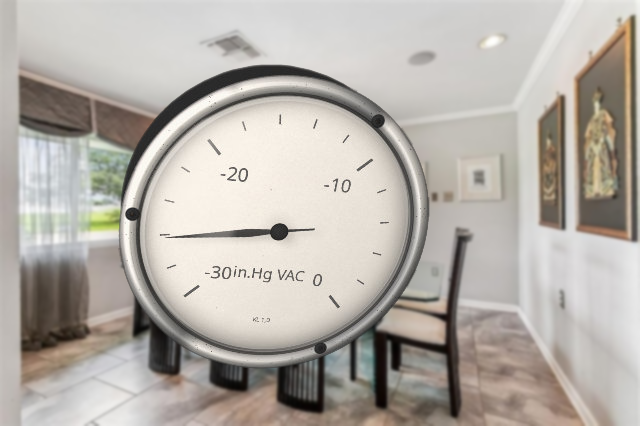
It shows -26 inHg
